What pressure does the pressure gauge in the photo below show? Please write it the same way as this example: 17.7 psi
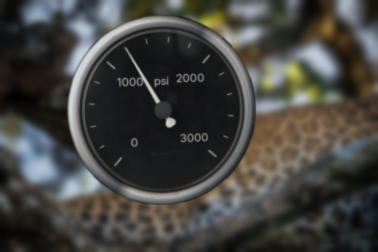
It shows 1200 psi
